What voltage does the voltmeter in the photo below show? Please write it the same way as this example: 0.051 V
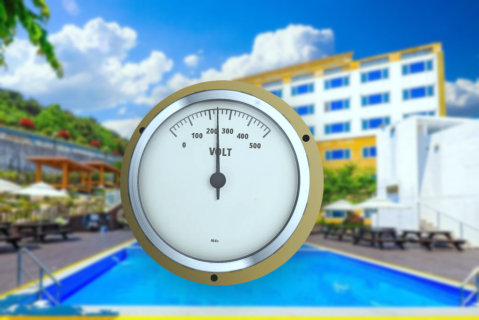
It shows 240 V
